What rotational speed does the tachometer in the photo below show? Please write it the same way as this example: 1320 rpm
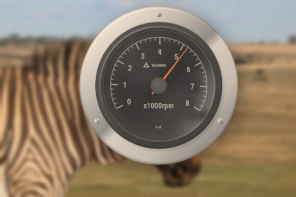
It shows 5200 rpm
